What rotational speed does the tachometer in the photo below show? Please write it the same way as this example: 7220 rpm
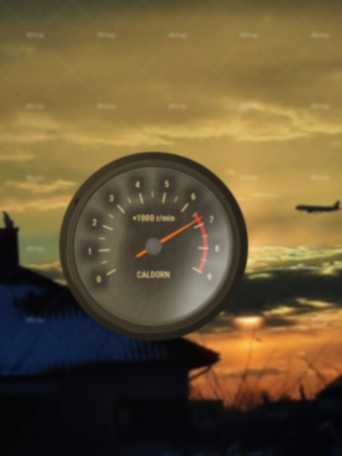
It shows 6750 rpm
